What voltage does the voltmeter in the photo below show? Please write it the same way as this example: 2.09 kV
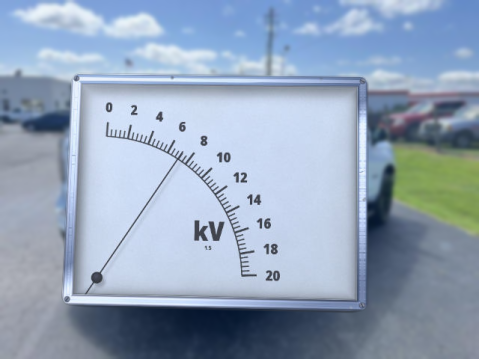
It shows 7.2 kV
